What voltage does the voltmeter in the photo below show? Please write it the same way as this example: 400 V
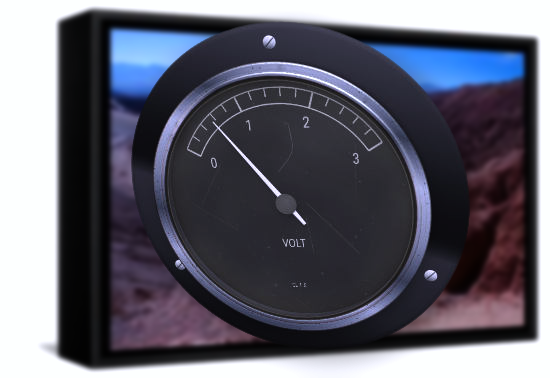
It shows 0.6 V
